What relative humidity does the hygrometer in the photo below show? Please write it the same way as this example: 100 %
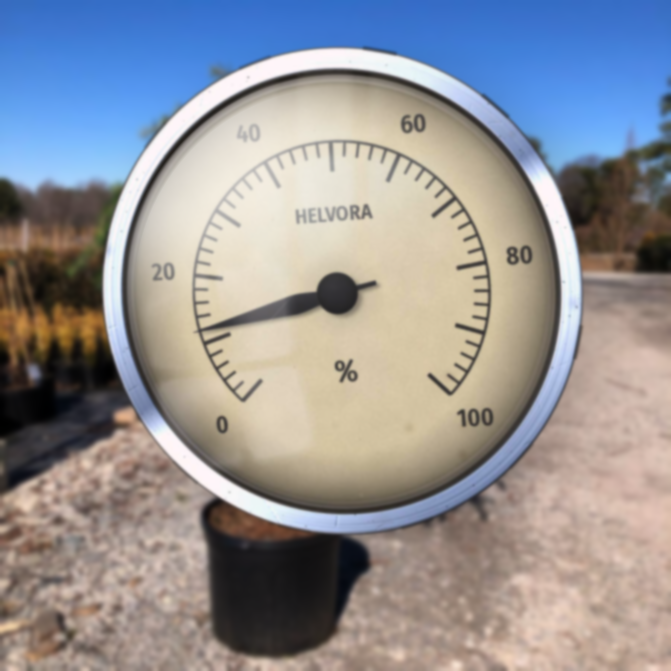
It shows 12 %
